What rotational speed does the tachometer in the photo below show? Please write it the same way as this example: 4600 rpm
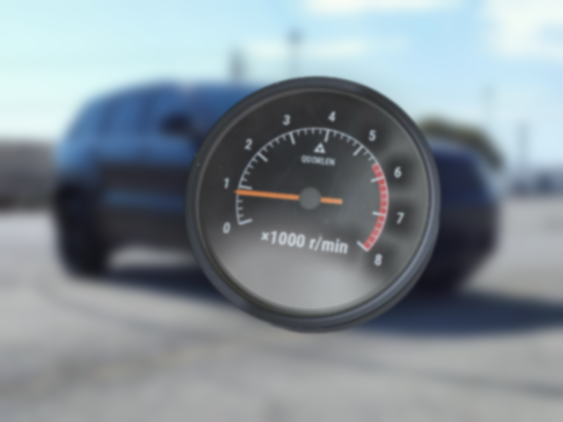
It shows 800 rpm
